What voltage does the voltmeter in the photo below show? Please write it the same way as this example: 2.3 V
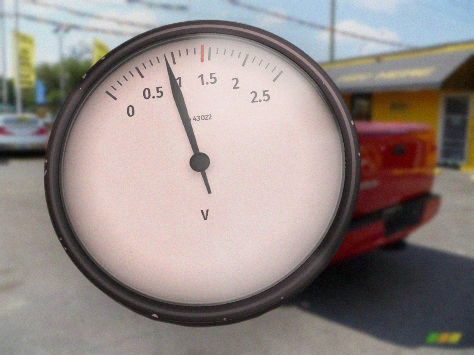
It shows 0.9 V
